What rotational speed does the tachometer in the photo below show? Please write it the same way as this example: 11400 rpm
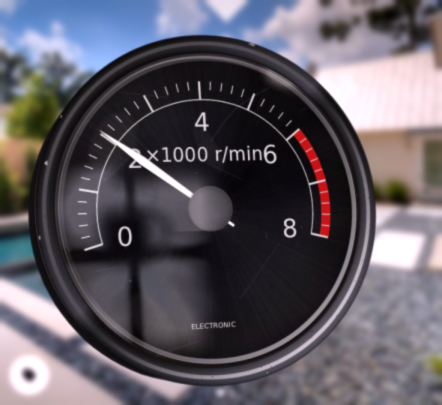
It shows 2000 rpm
